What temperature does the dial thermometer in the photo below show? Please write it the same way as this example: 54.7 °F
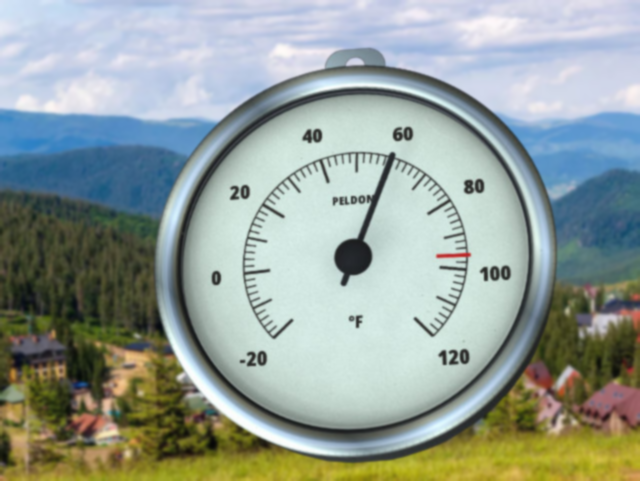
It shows 60 °F
